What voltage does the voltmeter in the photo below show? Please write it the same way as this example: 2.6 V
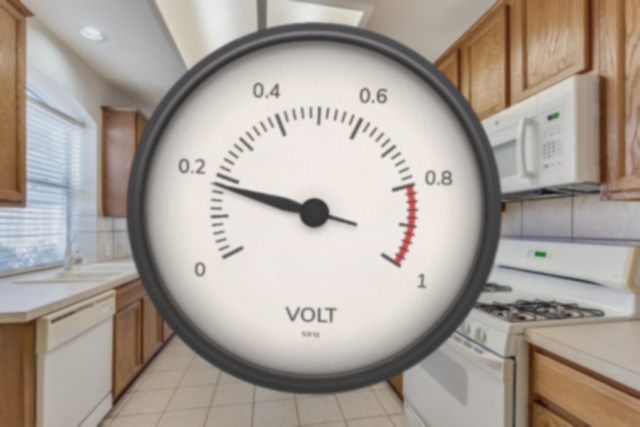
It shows 0.18 V
